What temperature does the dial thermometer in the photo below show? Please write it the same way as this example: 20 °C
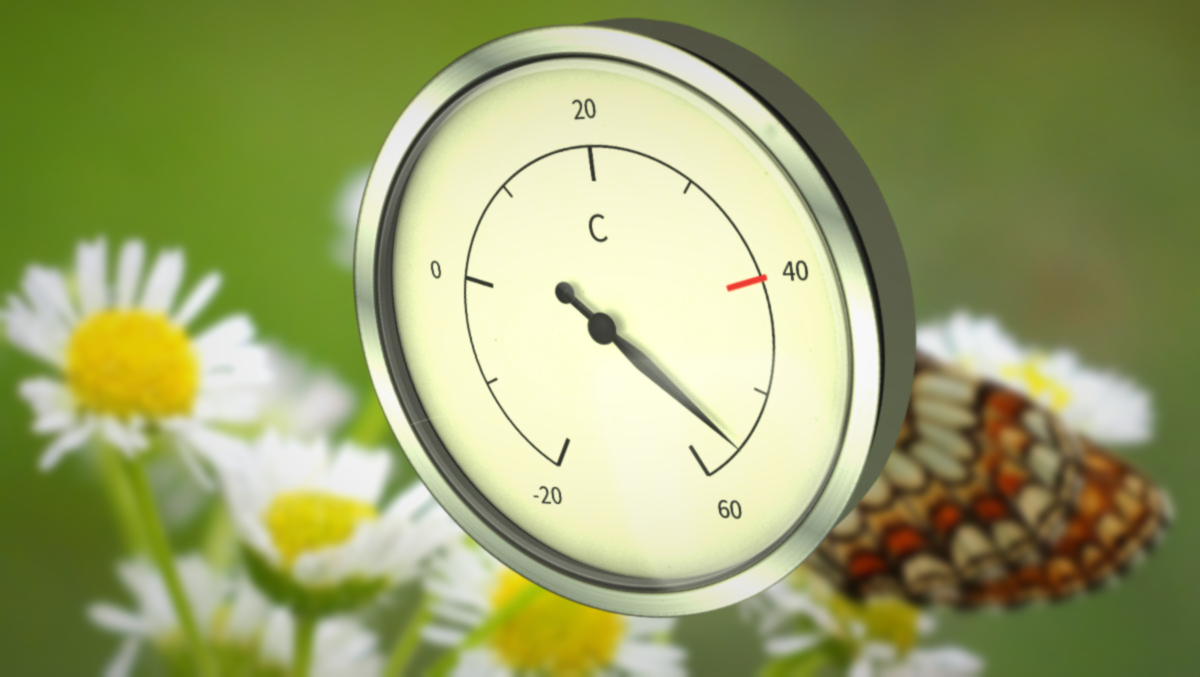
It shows 55 °C
